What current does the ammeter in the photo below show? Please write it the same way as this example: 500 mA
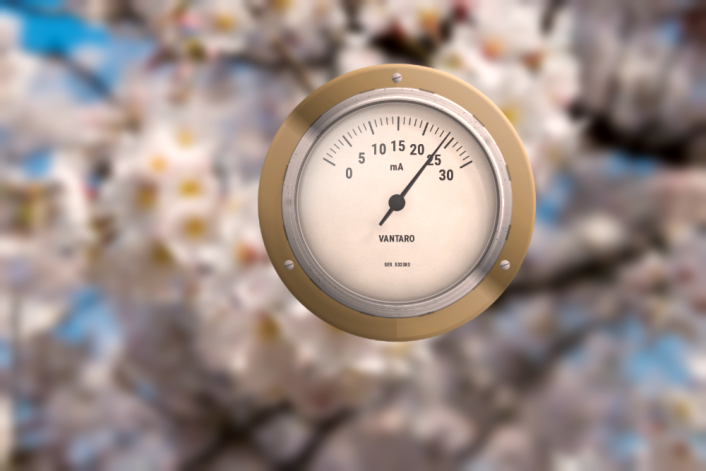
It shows 24 mA
